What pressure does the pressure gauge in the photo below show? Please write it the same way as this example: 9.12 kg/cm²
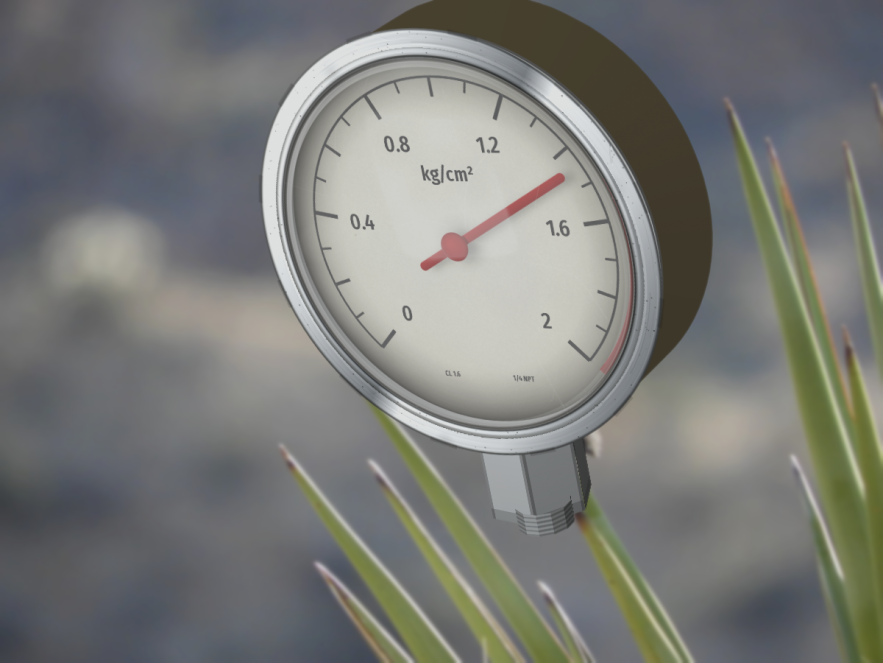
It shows 1.45 kg/cm²
